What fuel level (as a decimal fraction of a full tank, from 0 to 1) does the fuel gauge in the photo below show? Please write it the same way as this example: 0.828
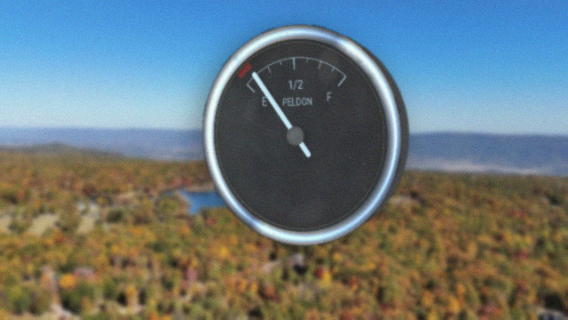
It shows 0.125
